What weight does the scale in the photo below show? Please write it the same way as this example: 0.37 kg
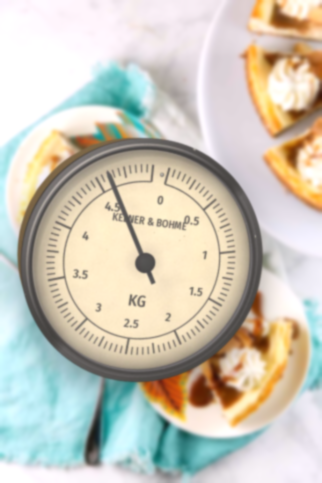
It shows 4.6 kg
